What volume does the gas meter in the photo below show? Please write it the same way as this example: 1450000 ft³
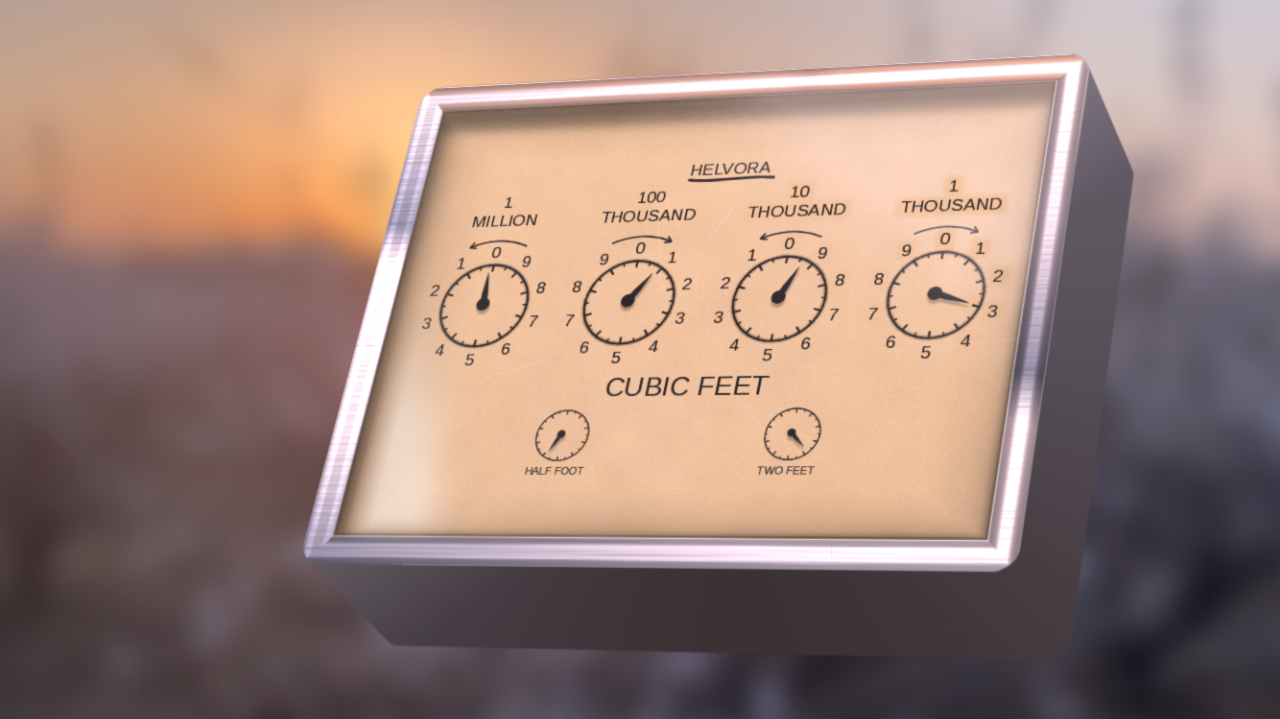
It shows 9300 ft³
